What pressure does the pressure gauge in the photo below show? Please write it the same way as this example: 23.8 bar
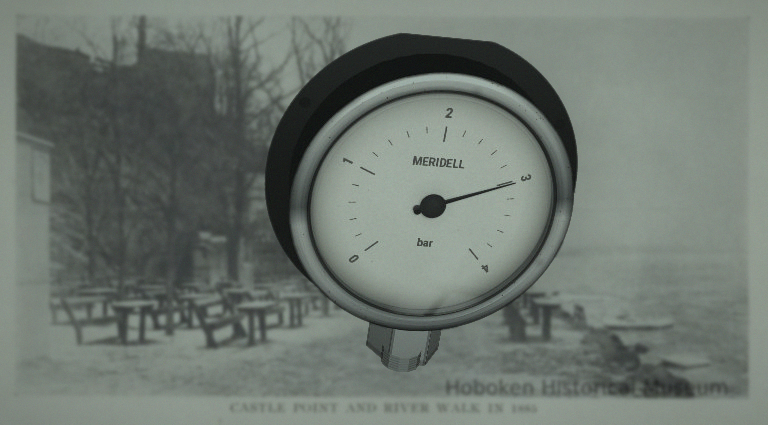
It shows 3 bar
